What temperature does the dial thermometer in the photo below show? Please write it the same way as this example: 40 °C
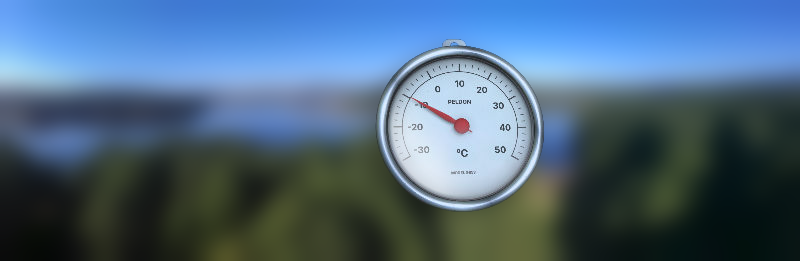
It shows -10 °C
